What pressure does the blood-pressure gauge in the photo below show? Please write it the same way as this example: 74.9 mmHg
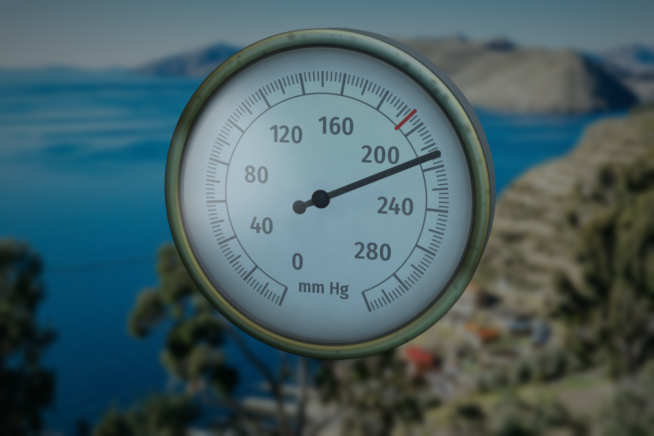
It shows 214 mmHg
